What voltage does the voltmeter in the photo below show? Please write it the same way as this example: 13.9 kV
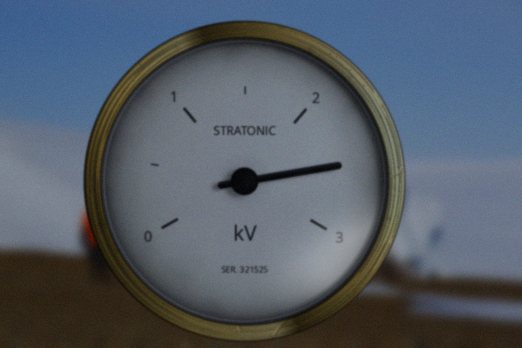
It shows 2.5 kV
